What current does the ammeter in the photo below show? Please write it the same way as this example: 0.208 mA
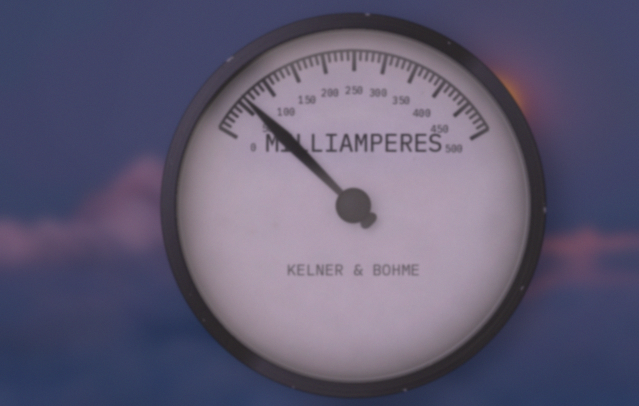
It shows 60 mA
